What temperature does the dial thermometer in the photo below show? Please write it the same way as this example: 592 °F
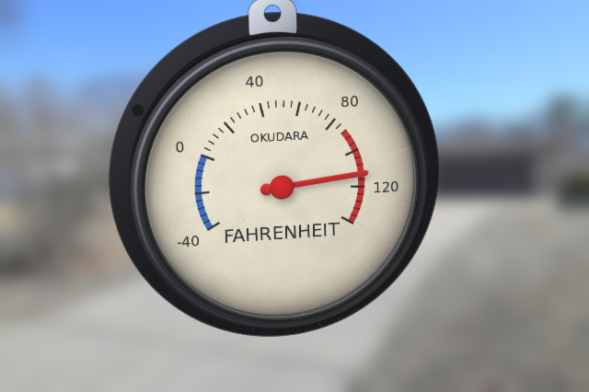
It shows 112 °F
